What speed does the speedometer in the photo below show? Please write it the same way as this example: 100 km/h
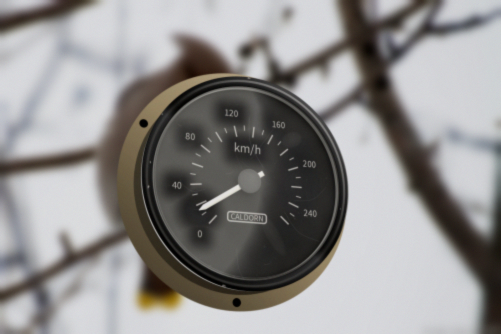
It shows 15 km/h
